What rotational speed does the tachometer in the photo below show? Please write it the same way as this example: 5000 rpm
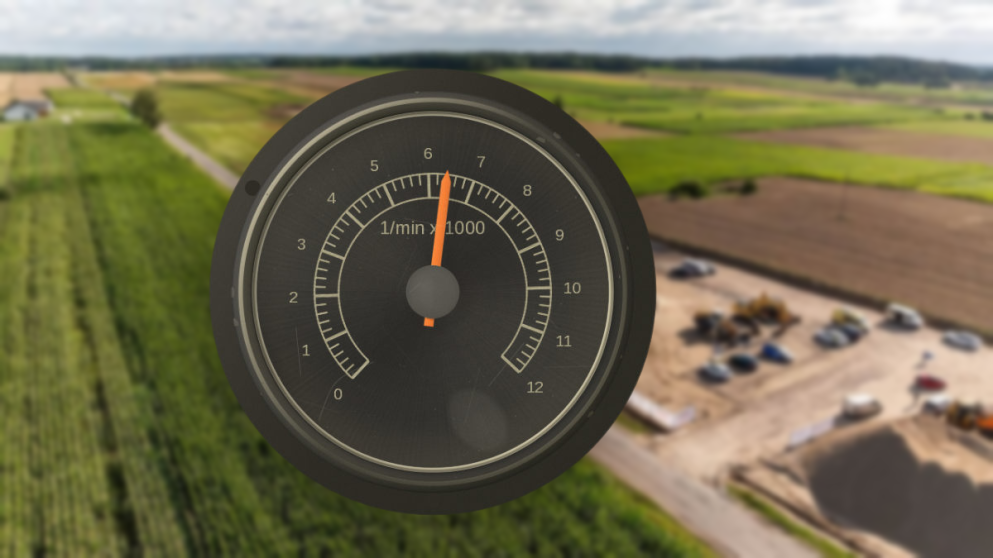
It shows 6400 rpm
